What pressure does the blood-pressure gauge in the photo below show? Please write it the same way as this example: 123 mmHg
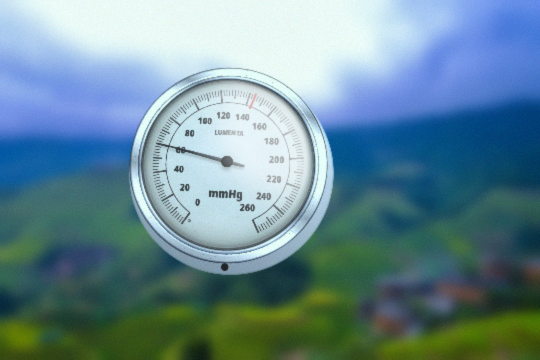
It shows 60 mmHg
